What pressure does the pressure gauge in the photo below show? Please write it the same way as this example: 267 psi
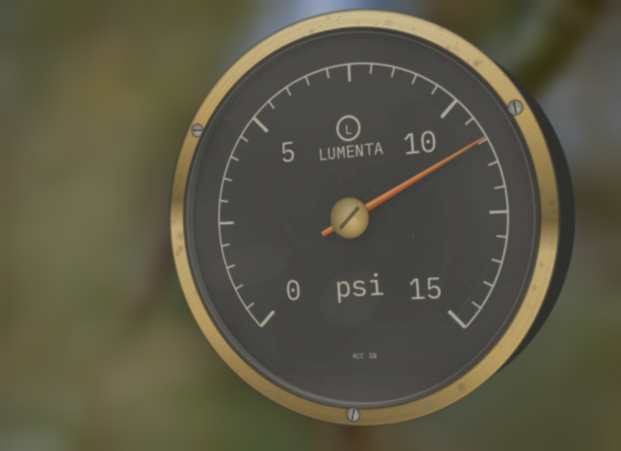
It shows 11 psi
